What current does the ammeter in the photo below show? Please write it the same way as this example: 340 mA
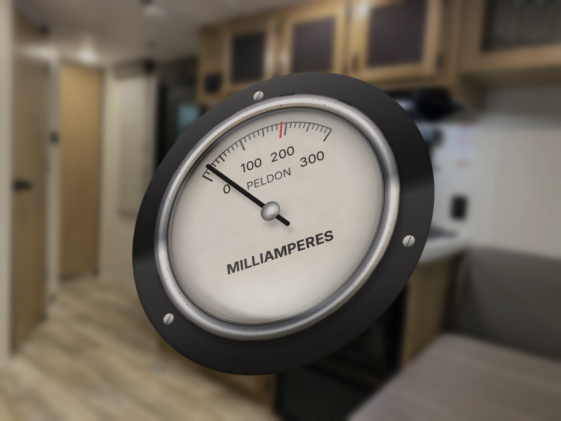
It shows 20 mA
